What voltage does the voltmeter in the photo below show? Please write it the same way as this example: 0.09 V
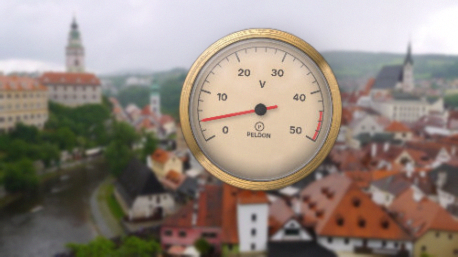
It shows 4 V
